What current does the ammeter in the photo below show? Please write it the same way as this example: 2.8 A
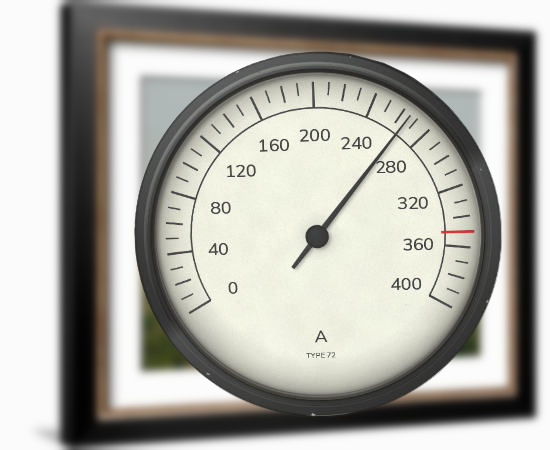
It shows 265 A
